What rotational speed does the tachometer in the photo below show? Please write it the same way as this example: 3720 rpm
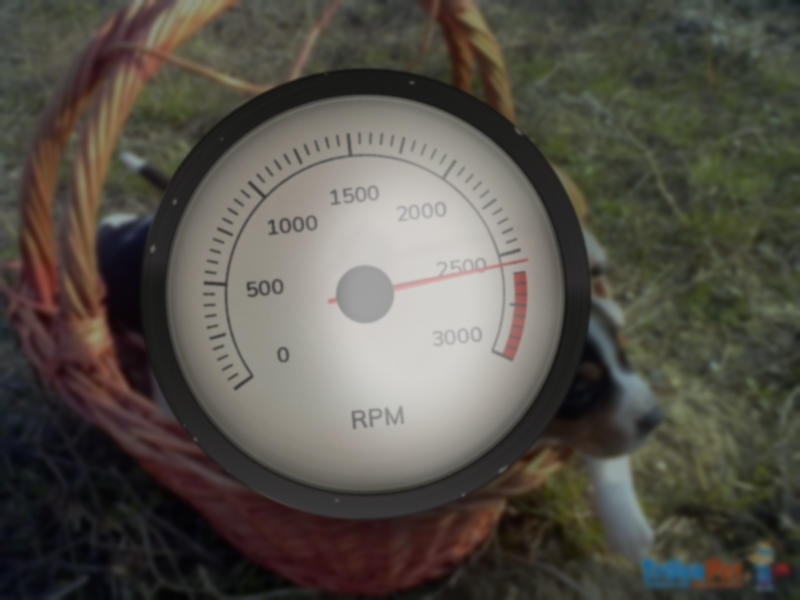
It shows 2550 rpm
